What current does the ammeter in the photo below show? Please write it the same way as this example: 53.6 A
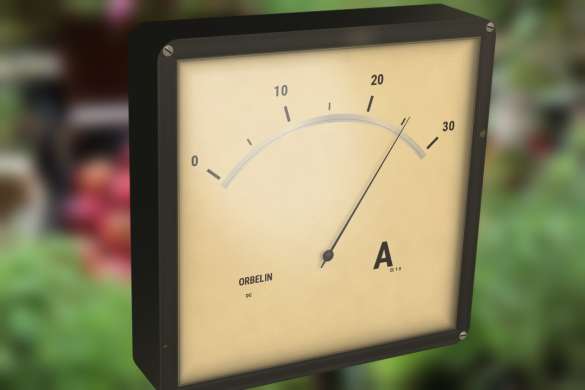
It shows 25 A
